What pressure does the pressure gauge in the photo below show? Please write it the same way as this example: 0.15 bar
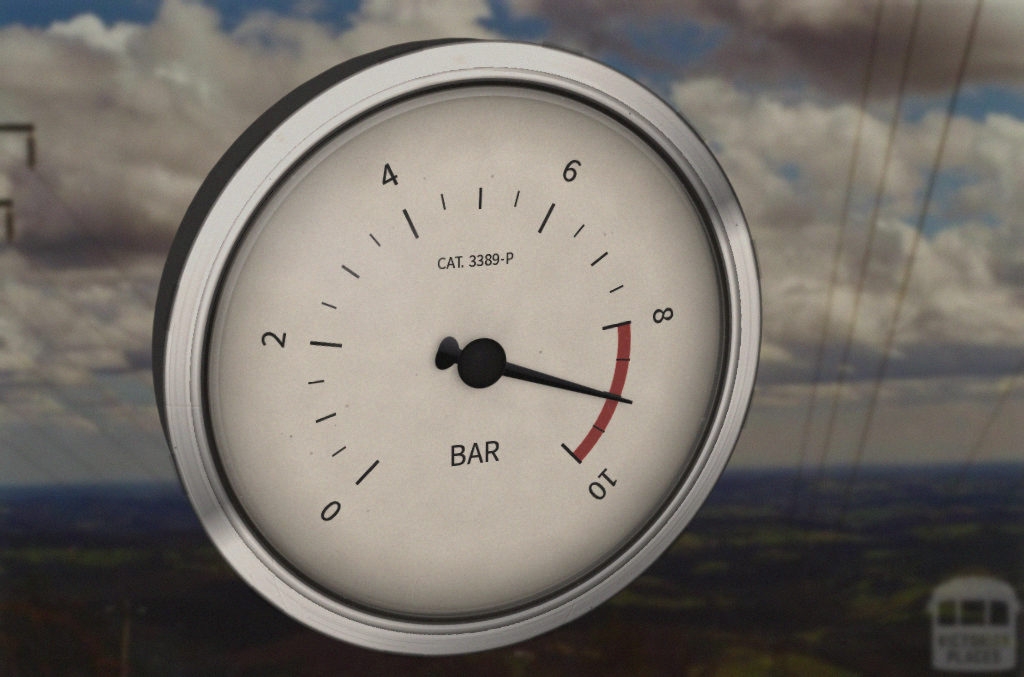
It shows 9 bar
